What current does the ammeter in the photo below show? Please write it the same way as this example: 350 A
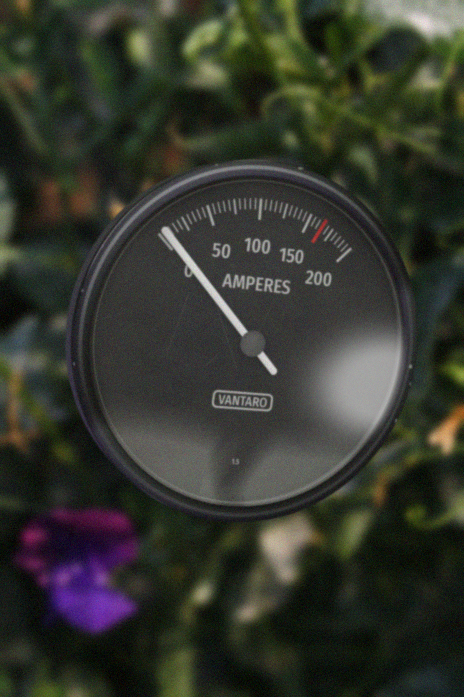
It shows 5 A
